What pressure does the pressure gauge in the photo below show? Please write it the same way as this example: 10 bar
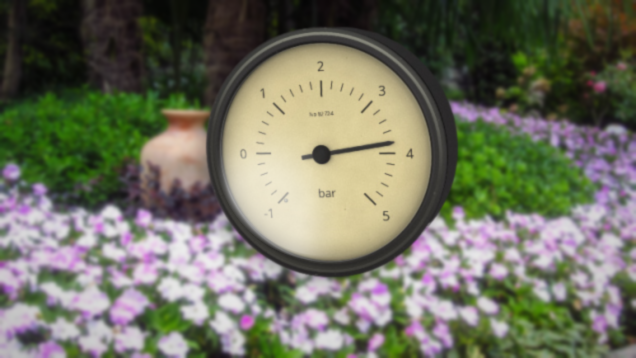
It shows 3.8 bar
